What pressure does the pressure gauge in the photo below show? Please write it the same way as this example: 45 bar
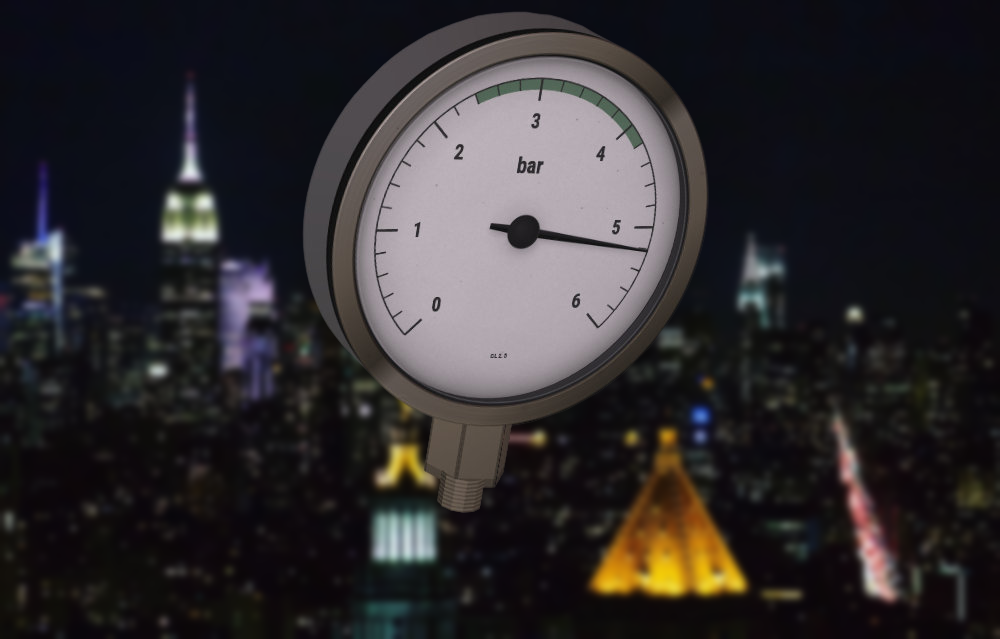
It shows 5.2 bar
